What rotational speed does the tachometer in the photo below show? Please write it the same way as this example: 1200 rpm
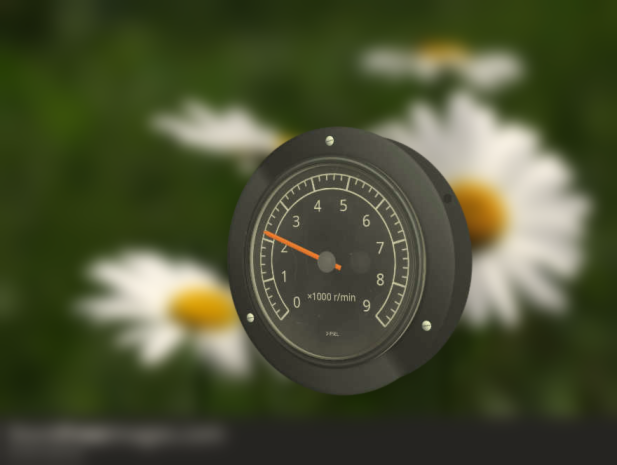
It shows 2200 rpm
